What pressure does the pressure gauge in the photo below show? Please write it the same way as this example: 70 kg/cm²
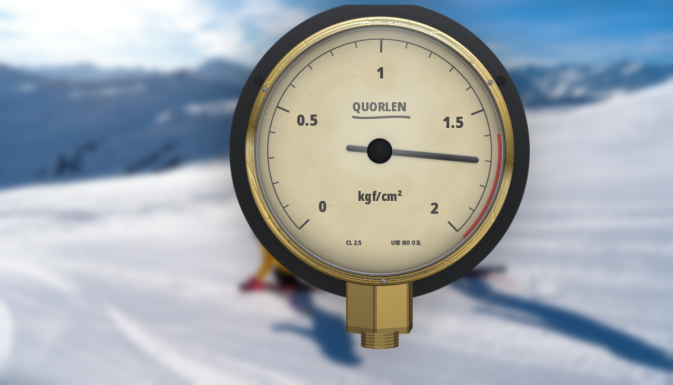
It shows 1.7 kg/cm²
